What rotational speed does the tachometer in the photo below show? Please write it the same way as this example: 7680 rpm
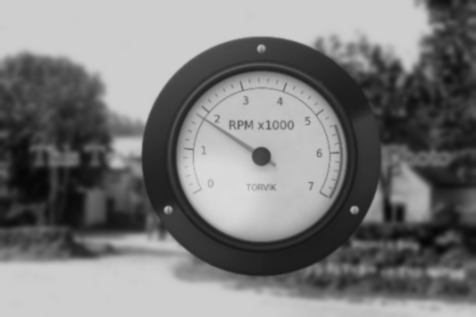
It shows 1800 rpm
